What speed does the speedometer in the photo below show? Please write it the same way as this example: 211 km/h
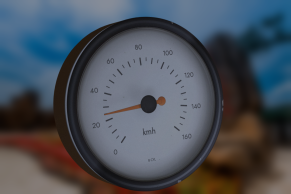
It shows 25 km/h
